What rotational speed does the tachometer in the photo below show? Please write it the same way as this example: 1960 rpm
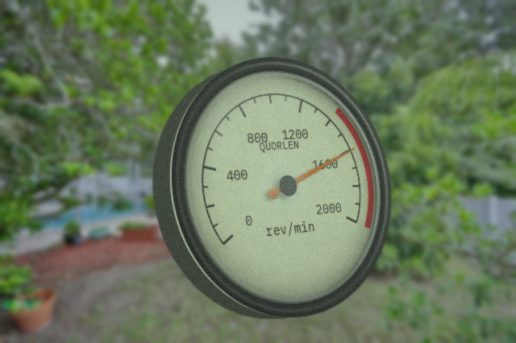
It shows 1600 rpm
